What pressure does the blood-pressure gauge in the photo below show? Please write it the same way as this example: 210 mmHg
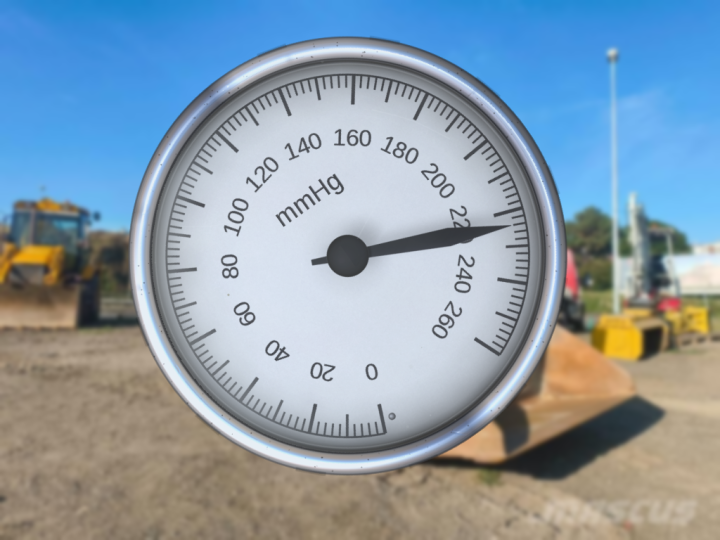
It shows 224 mmHg
